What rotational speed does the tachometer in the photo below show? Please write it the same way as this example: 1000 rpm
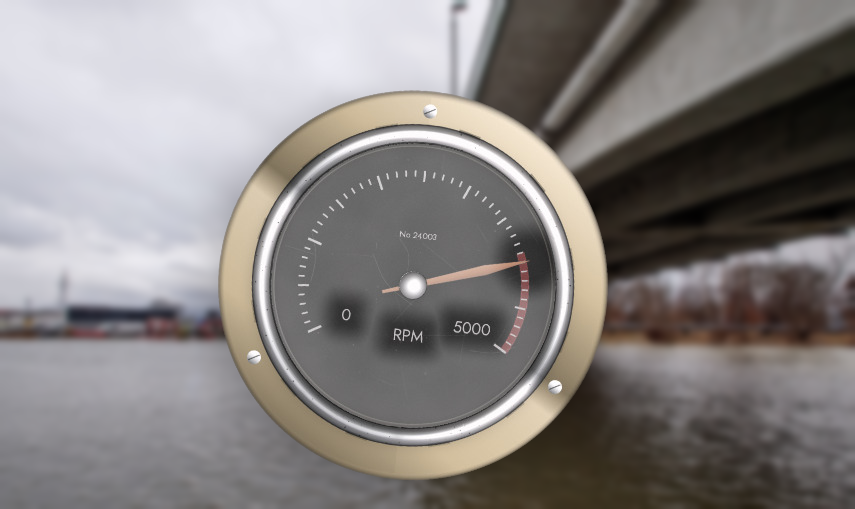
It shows 4000 rpm
